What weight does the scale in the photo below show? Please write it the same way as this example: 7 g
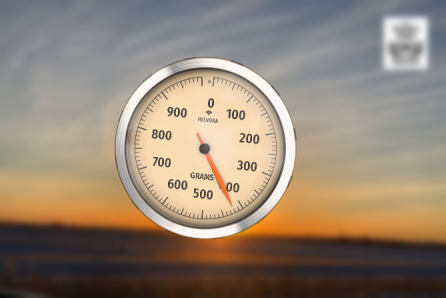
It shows 420 g
